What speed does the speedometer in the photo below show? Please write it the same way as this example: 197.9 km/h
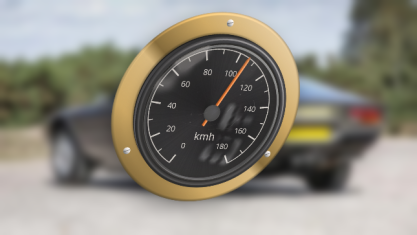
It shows 105 km/h
